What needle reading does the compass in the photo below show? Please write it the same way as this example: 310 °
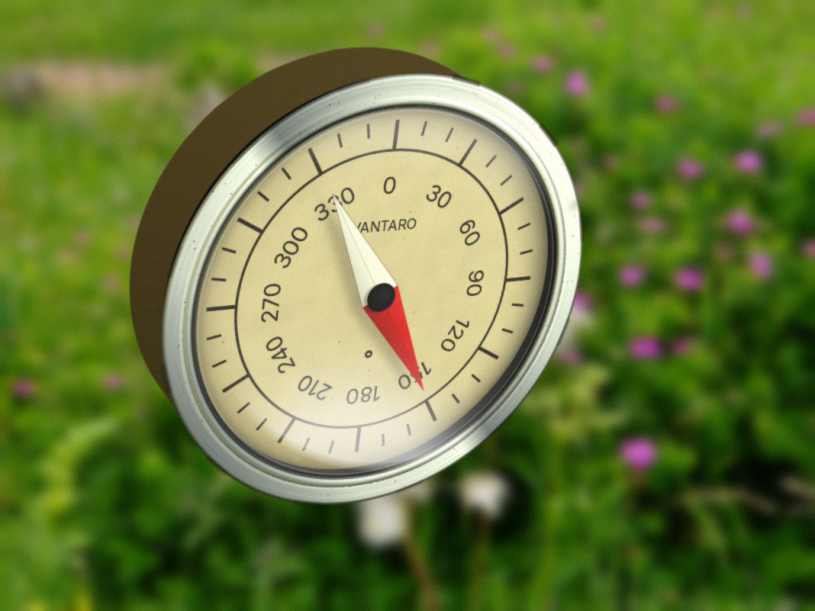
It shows 150 °
